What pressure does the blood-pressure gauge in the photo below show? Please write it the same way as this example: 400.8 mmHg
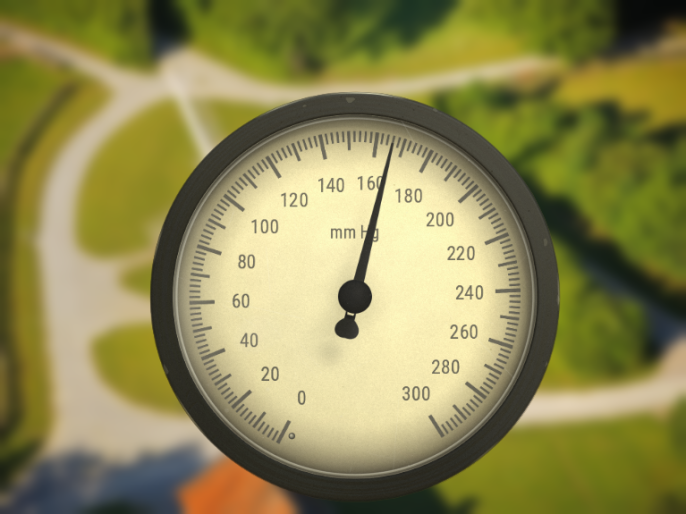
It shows 166 mmHg
